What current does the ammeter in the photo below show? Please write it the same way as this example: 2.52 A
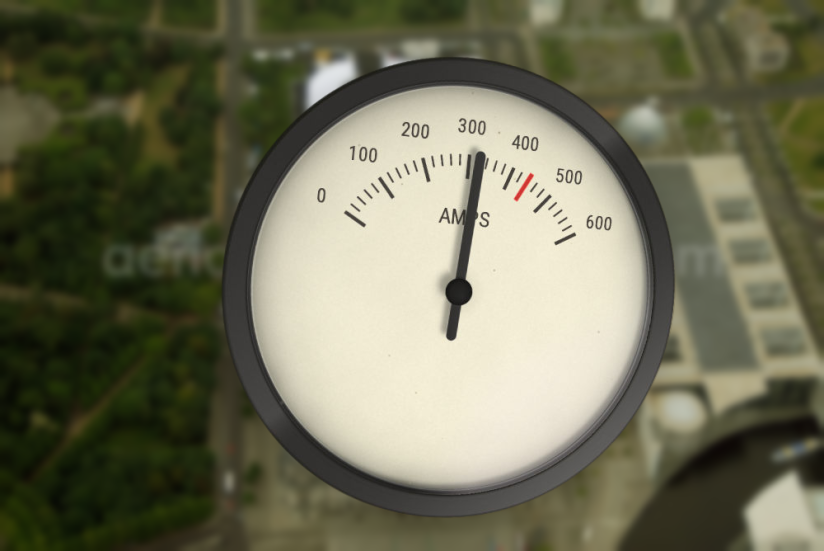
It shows 320 A
